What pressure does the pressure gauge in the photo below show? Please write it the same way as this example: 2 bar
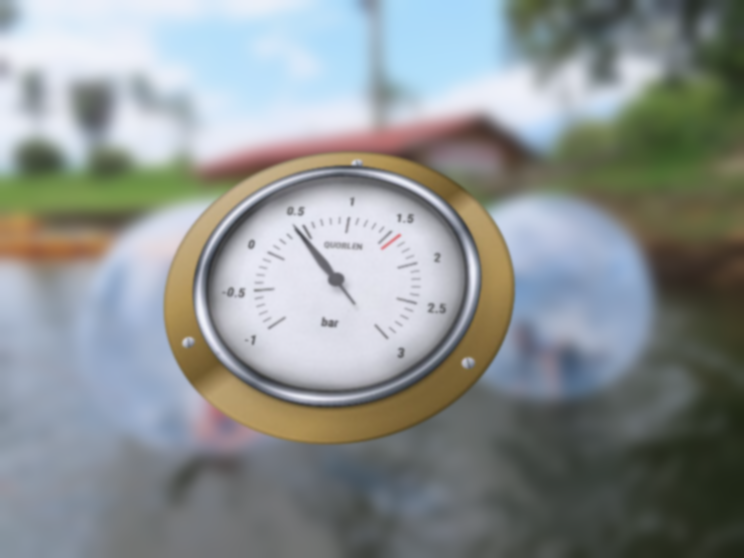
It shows 0.4 bar
